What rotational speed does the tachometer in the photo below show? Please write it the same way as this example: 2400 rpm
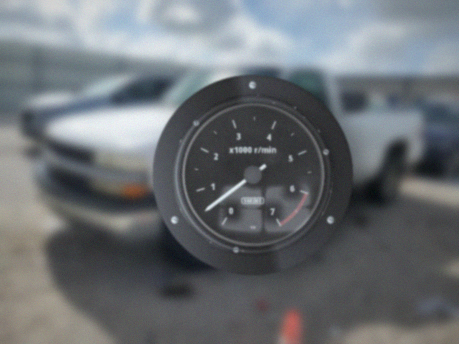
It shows 500 rpm
